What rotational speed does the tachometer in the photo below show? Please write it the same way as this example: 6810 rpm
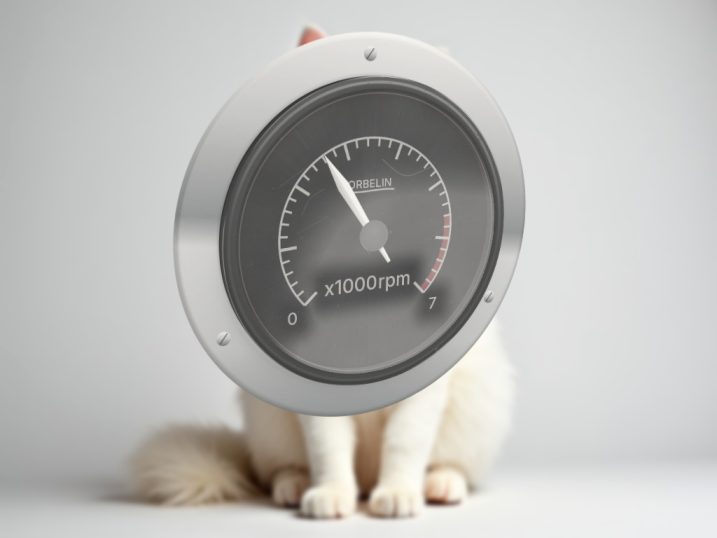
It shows 2600 rpm
